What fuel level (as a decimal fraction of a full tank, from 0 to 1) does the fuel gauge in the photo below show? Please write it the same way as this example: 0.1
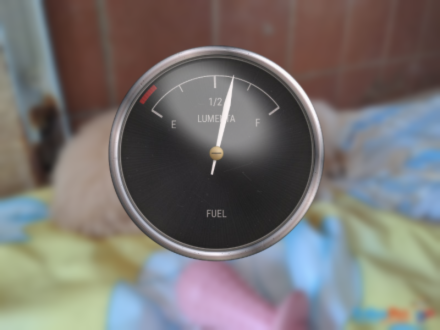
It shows 0.625
